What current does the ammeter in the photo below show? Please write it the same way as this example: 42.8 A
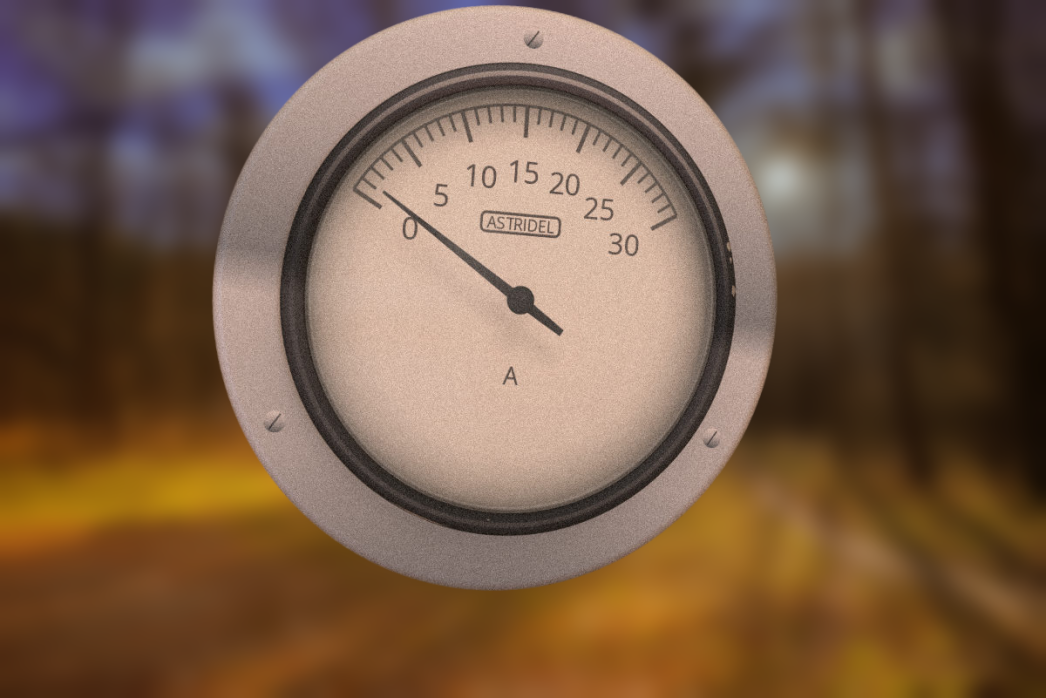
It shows 1 A
